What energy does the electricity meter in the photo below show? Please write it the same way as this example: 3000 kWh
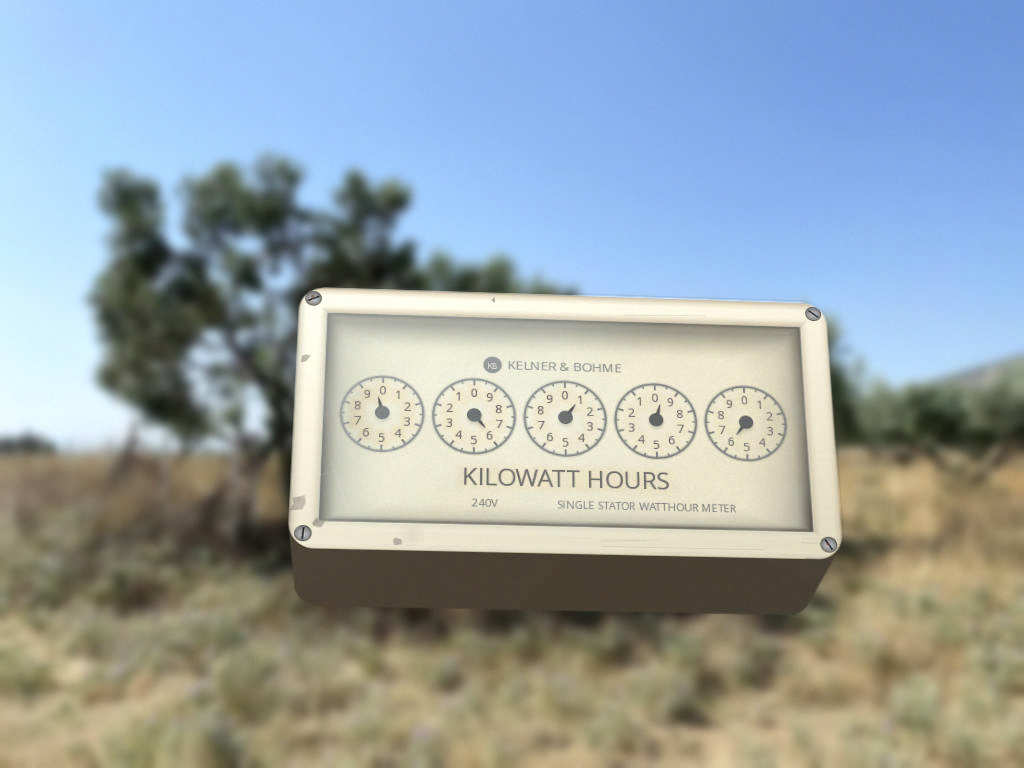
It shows 96096 kWh
